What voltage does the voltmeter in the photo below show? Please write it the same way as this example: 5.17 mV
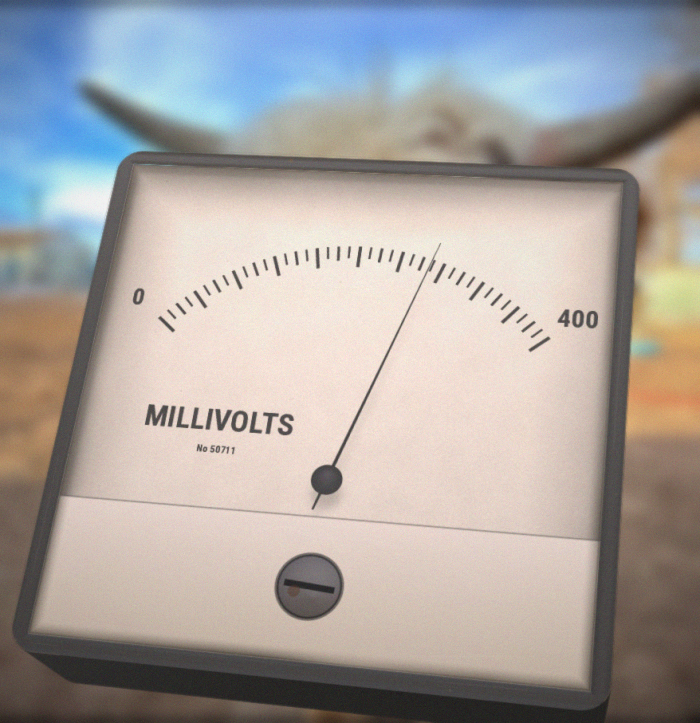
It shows 270 mV
